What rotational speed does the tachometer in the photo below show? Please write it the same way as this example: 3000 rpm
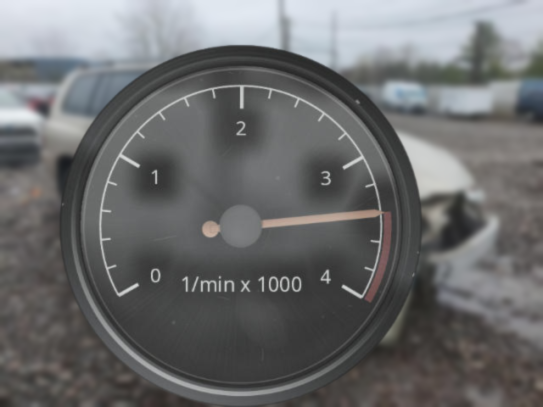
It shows 3400 rpm
